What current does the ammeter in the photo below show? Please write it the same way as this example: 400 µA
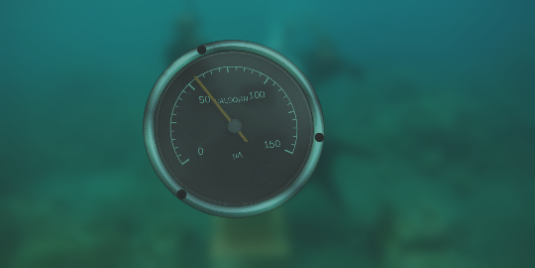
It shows 55 µA
